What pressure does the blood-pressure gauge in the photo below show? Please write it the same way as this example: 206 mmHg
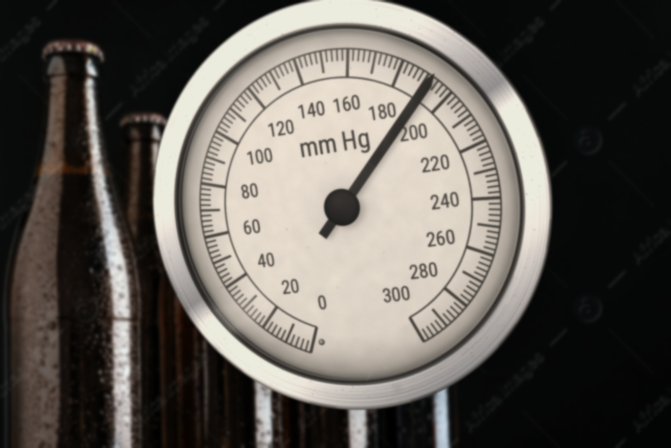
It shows 192 mmHg
